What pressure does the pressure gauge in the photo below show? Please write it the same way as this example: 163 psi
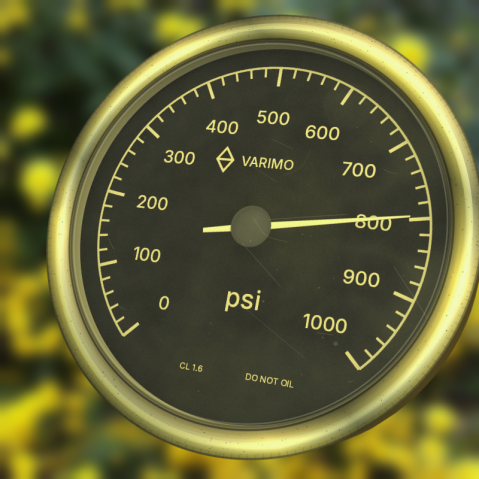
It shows 800 psi
